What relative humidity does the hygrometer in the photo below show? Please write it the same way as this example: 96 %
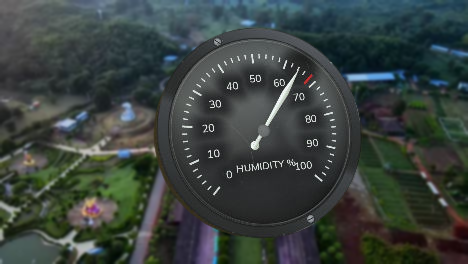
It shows 64 %
